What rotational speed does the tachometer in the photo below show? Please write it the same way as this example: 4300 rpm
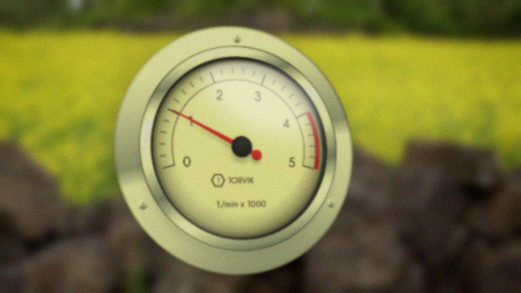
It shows 1000 rpm
